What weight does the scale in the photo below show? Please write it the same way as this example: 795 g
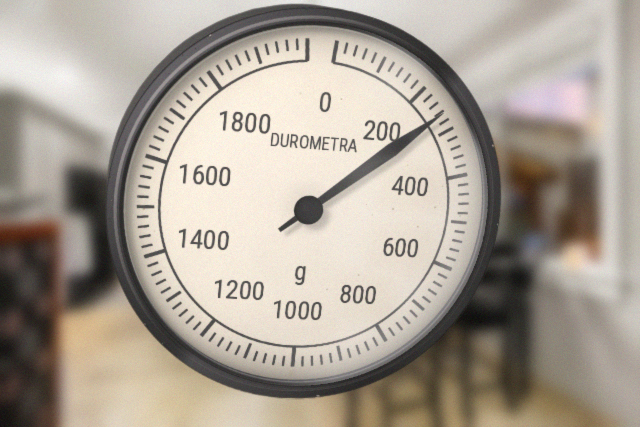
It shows 260 g
